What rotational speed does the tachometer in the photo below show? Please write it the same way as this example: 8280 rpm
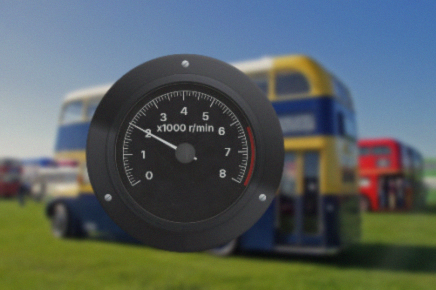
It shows 2000 rpm
